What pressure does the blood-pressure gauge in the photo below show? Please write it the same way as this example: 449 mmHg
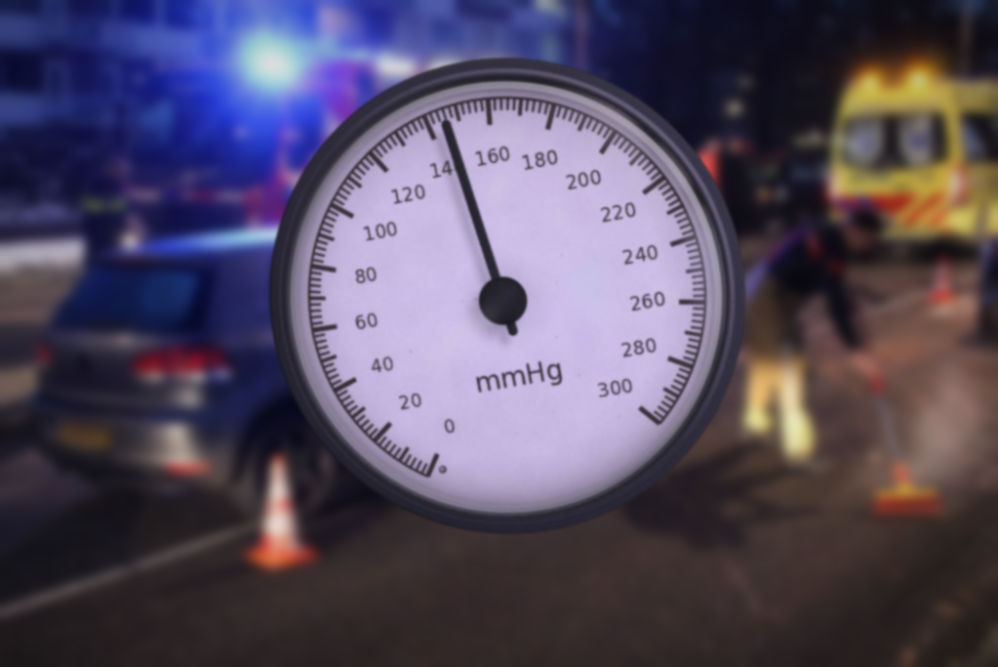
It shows 146 mmHg
